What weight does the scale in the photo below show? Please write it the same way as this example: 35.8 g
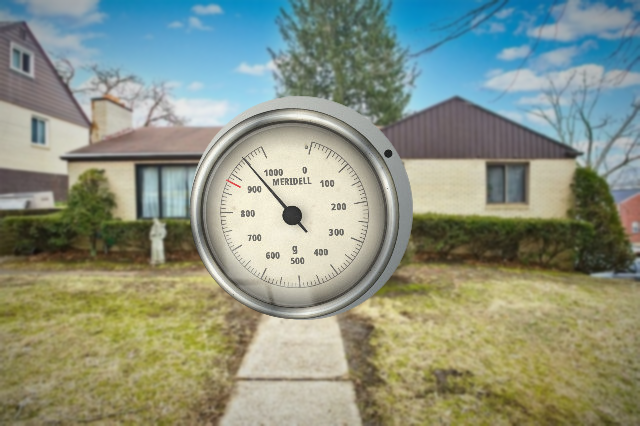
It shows 950 g
